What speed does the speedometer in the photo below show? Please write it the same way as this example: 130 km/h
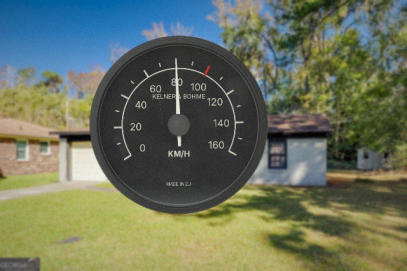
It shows 80 km/h
